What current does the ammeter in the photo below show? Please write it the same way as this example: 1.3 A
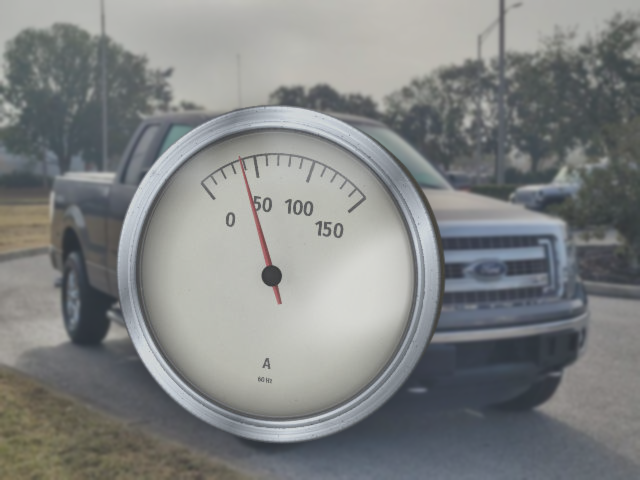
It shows 40 A
